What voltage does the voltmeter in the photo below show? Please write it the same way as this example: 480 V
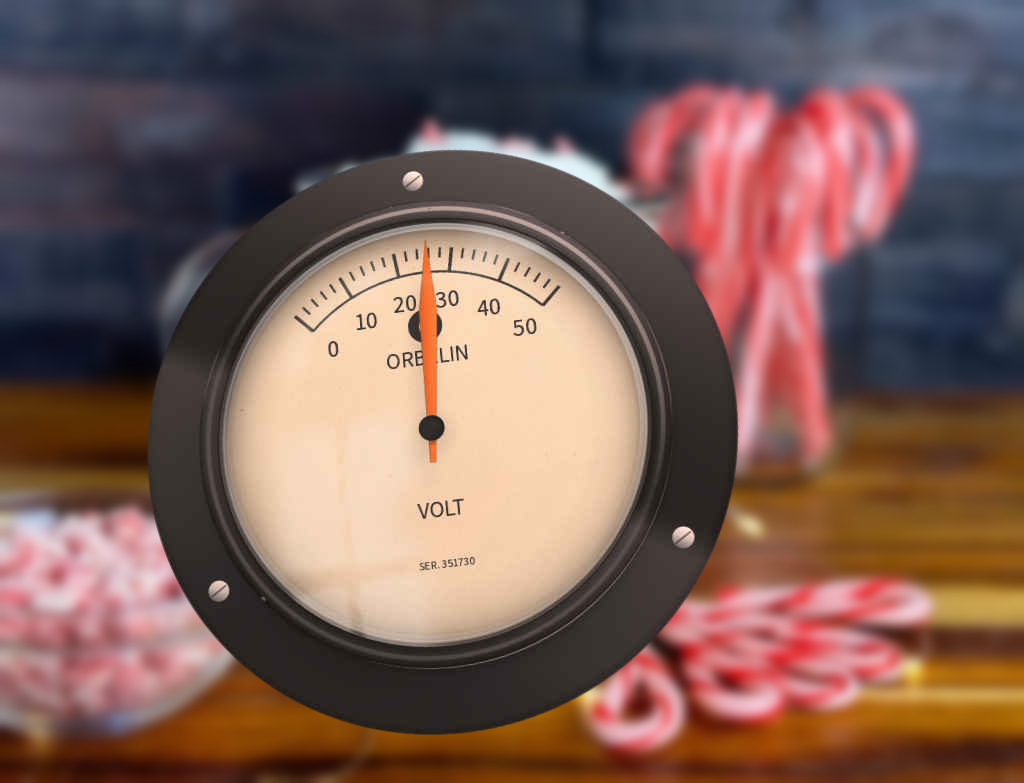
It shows 26 V
